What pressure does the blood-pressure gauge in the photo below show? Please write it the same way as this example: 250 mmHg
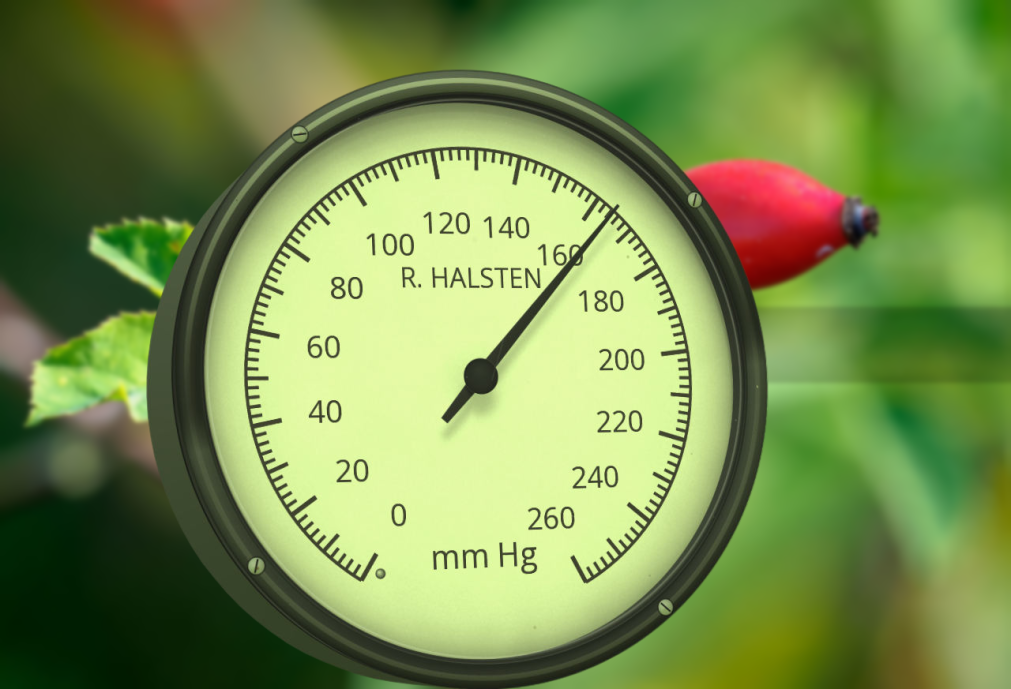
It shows 164 mmHg
